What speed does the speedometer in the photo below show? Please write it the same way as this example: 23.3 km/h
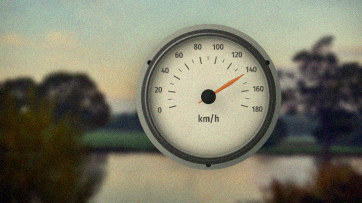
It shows 140 km/h
